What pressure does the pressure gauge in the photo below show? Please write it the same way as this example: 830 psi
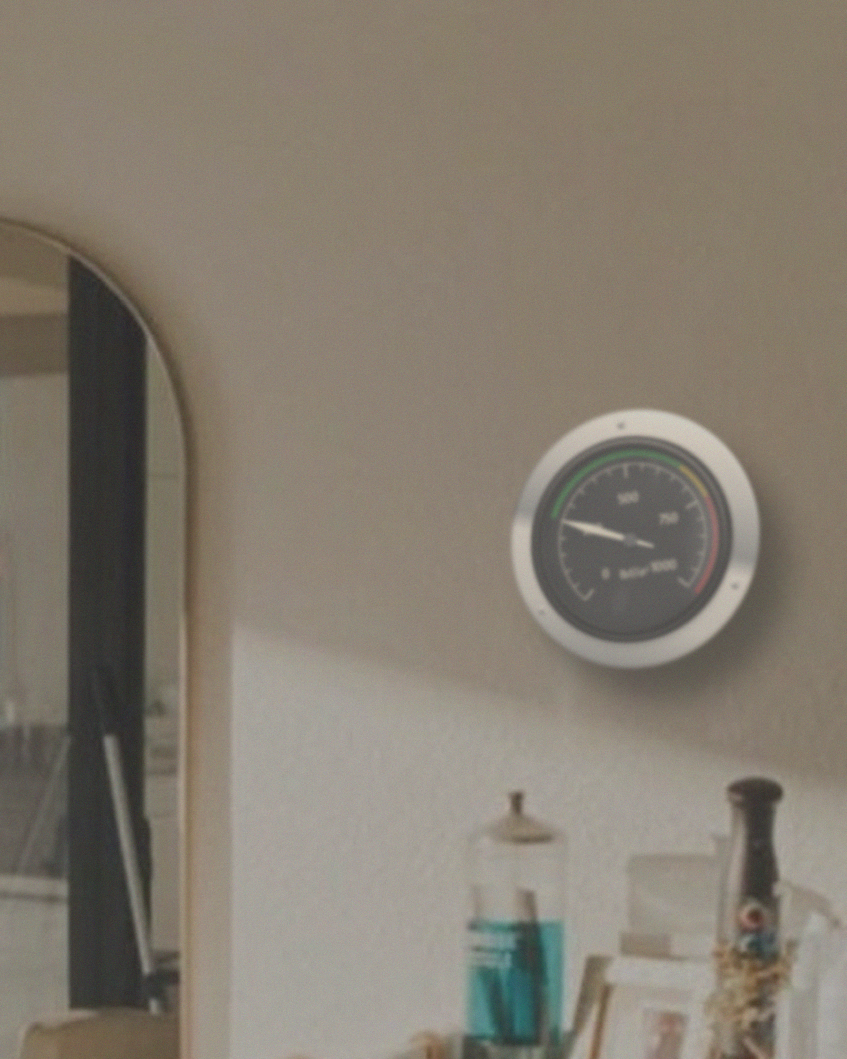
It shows 250 psi
